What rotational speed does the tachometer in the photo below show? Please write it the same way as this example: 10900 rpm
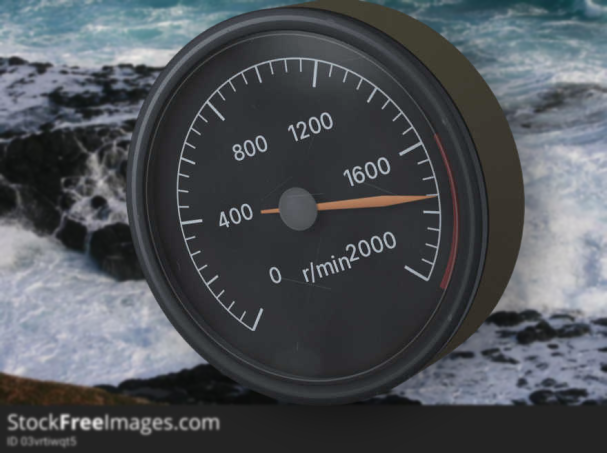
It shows 1750 rpm
